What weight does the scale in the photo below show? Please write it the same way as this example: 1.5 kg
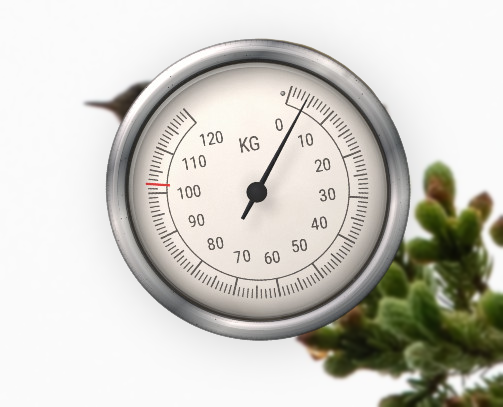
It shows 4 kg
